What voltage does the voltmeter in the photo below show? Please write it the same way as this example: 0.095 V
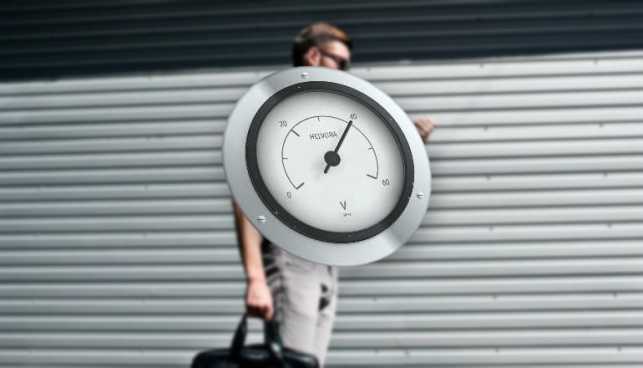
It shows 40 V
